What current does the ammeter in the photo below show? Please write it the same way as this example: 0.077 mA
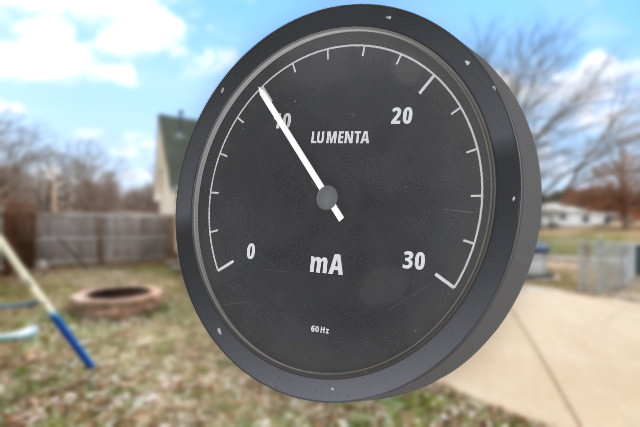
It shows 10 mA
